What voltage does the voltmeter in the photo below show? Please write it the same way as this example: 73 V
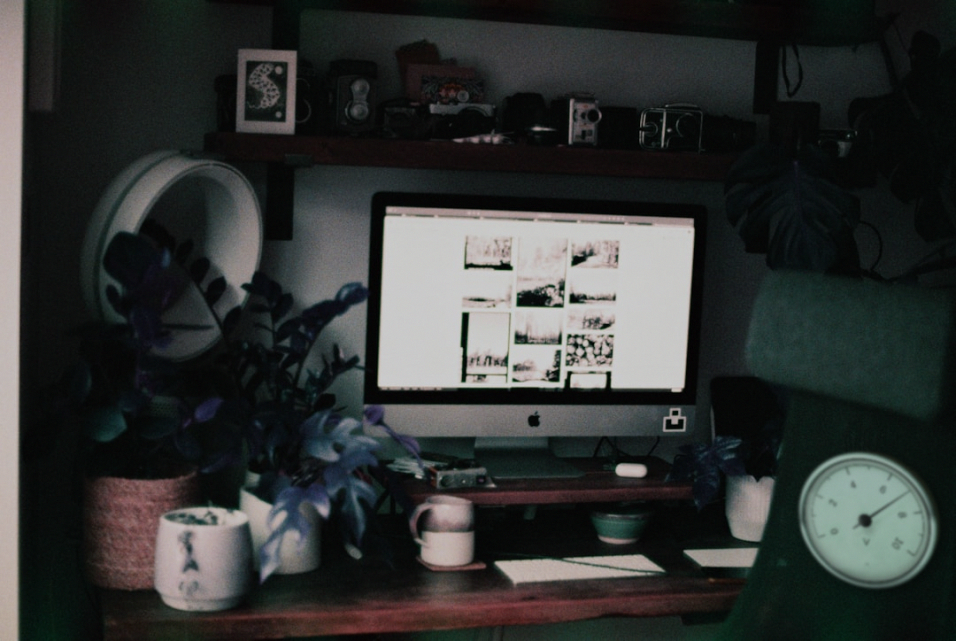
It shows 7 V
